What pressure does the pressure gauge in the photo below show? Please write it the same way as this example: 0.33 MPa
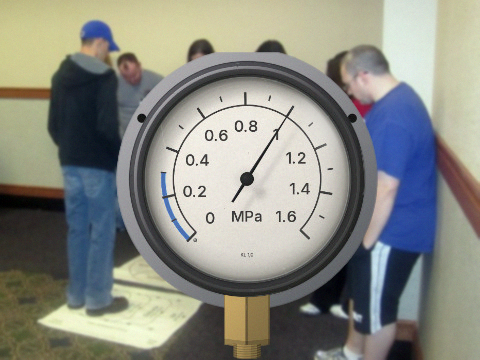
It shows 1 MPa
